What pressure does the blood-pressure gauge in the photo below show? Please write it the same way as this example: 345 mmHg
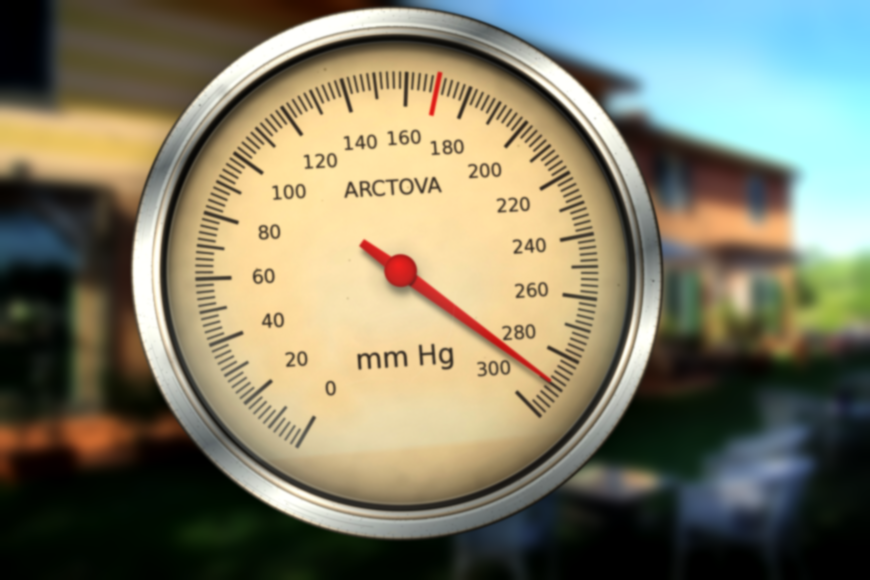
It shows 290 mmHg
